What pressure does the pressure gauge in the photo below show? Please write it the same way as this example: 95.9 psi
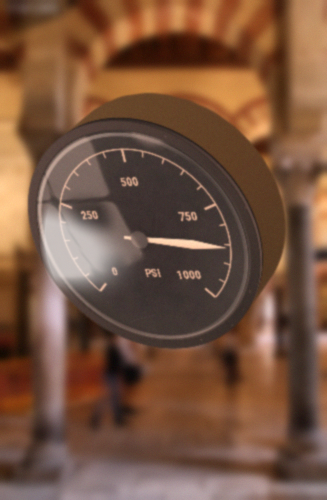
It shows 850 psi
